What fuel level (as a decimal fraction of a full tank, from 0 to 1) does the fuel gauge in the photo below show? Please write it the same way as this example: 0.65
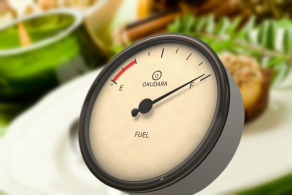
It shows 1
